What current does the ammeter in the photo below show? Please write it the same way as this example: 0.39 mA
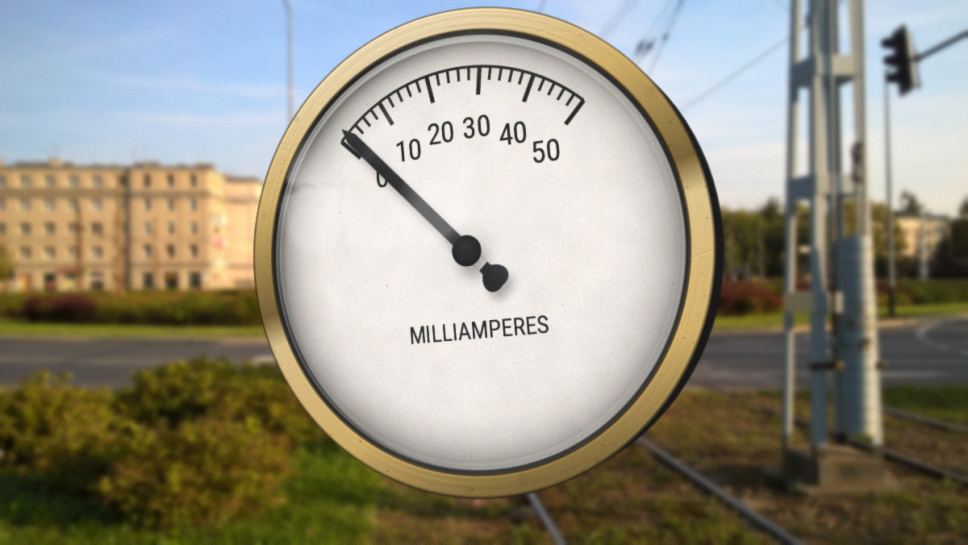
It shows 2 mA
